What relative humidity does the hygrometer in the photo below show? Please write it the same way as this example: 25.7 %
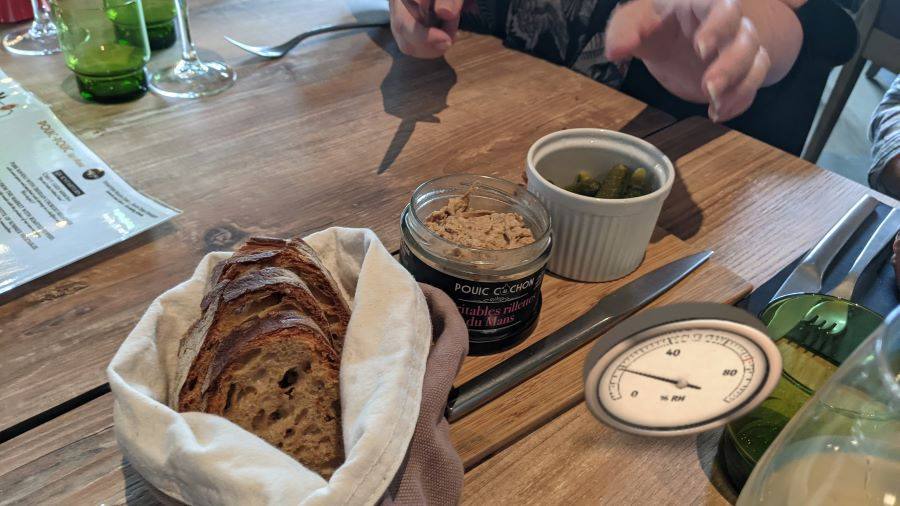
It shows 20 %
